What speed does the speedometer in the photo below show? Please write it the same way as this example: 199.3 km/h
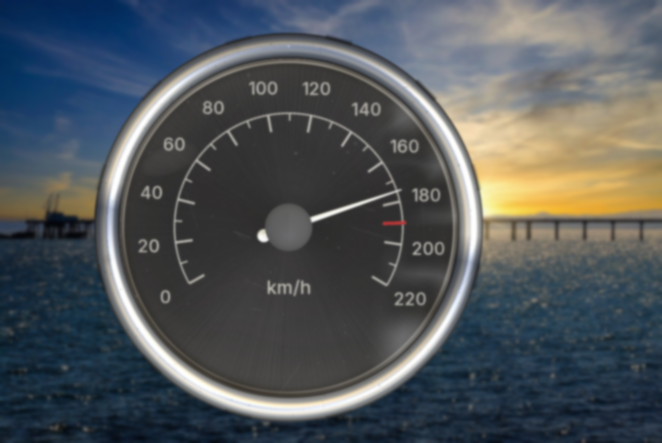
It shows 175 km/h
